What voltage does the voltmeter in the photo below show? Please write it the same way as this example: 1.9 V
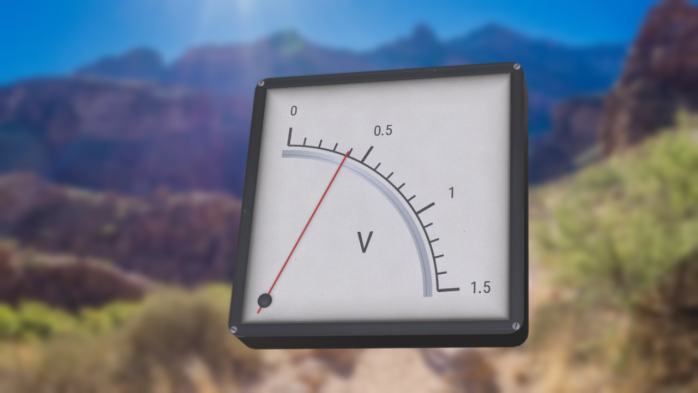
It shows 0.4 V
